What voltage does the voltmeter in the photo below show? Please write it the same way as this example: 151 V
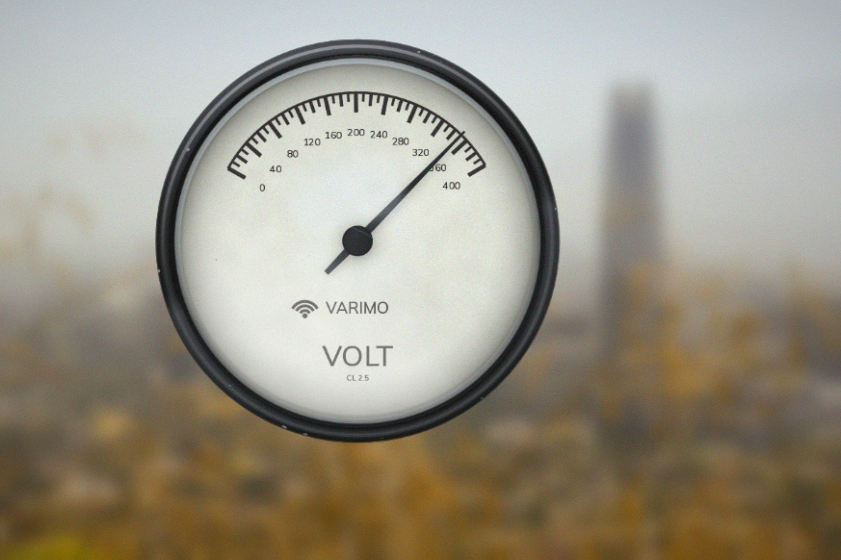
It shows 350 V
